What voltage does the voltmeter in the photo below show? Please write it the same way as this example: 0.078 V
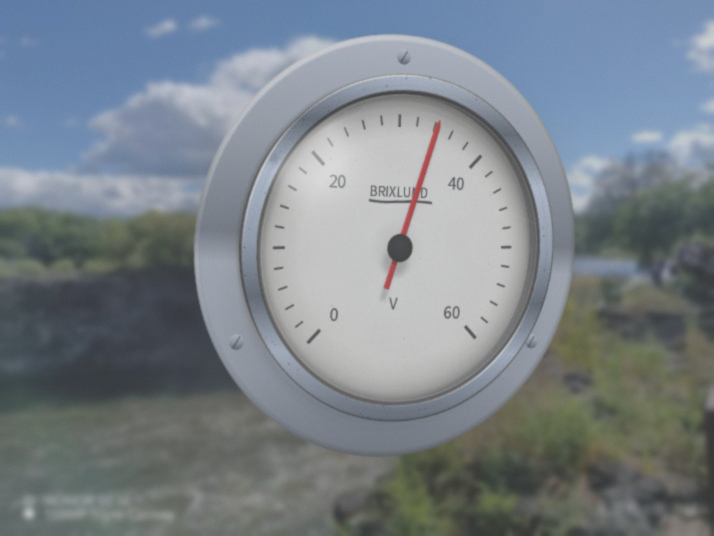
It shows 34 V
